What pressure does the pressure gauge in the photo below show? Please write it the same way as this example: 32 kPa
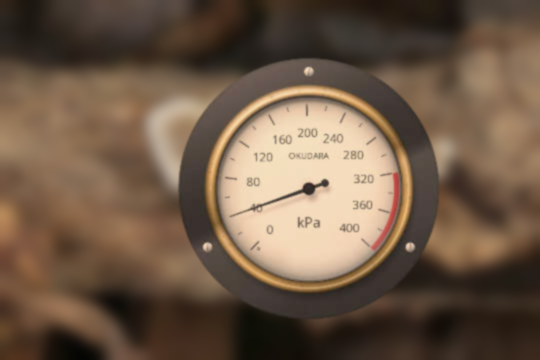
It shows 40 kPa
